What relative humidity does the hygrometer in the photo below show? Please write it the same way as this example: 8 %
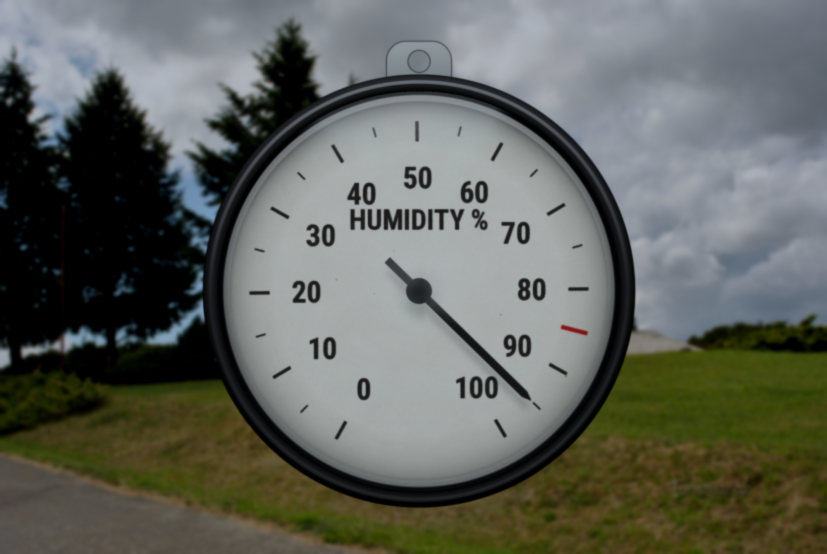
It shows 95 %
